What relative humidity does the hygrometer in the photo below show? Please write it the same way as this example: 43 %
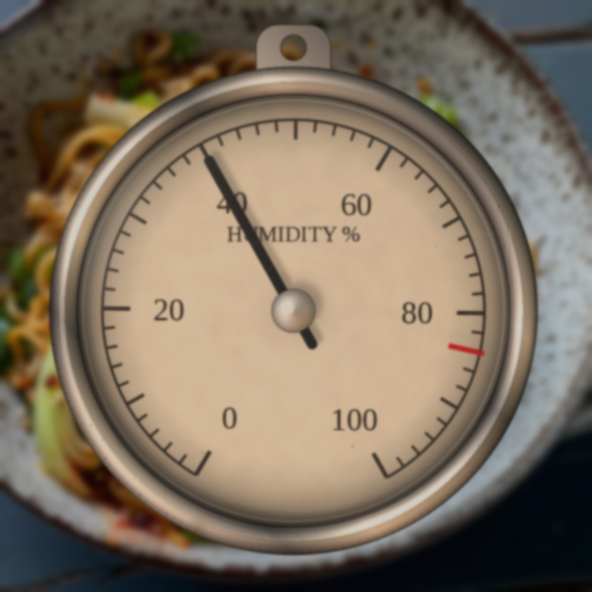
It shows 40 %
